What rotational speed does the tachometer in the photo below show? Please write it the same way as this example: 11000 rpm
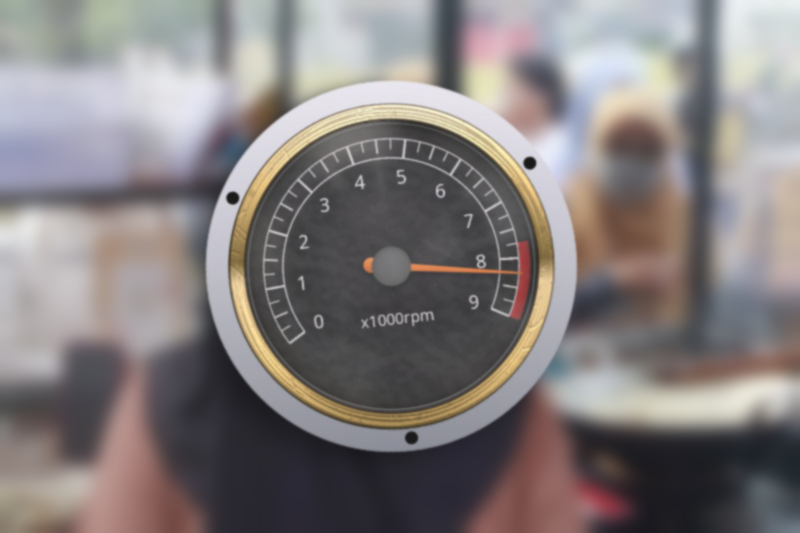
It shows 8250 rpm
